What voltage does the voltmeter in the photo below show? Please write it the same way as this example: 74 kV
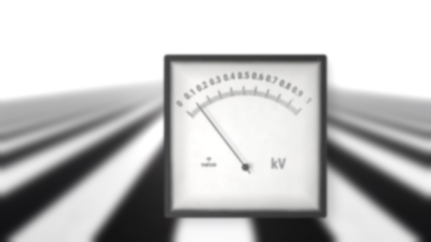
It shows 0.1 kV
